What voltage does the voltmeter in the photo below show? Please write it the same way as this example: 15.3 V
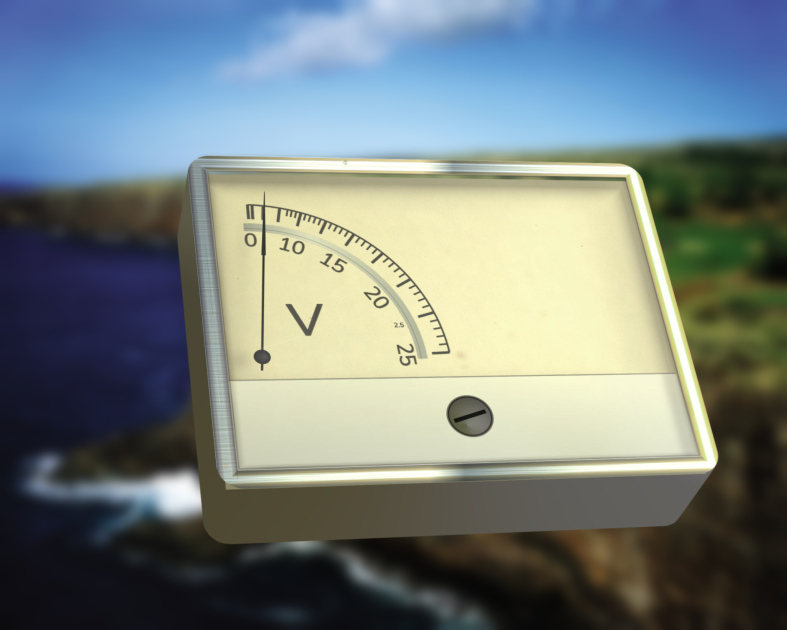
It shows 5 V
